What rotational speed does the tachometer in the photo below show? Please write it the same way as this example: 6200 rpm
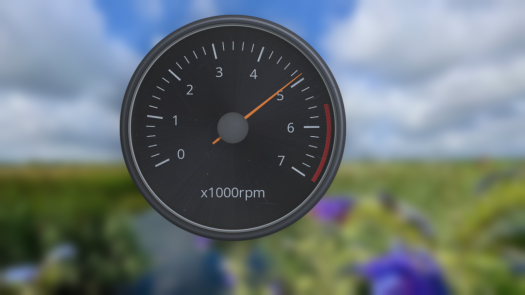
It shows 4900 rpm
